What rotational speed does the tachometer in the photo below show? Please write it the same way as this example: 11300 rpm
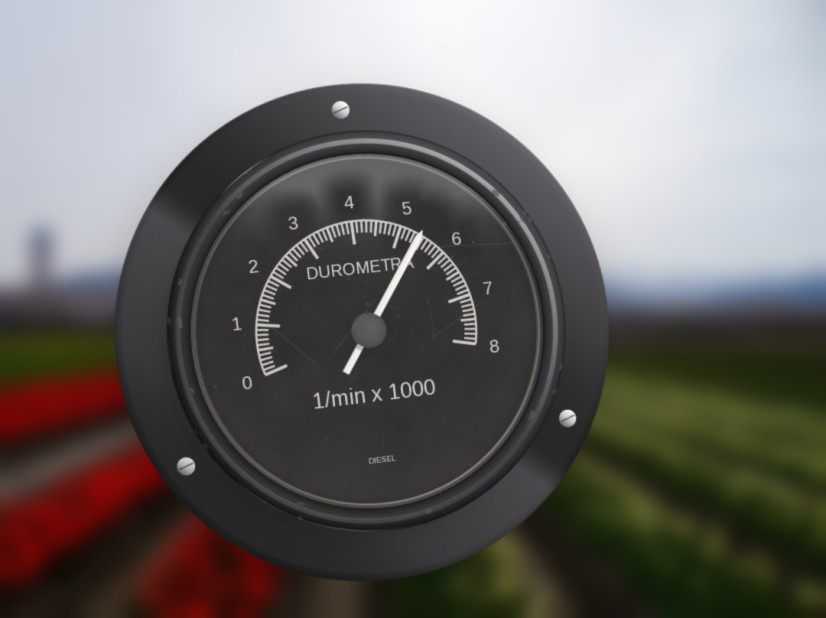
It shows 5400 rpm
